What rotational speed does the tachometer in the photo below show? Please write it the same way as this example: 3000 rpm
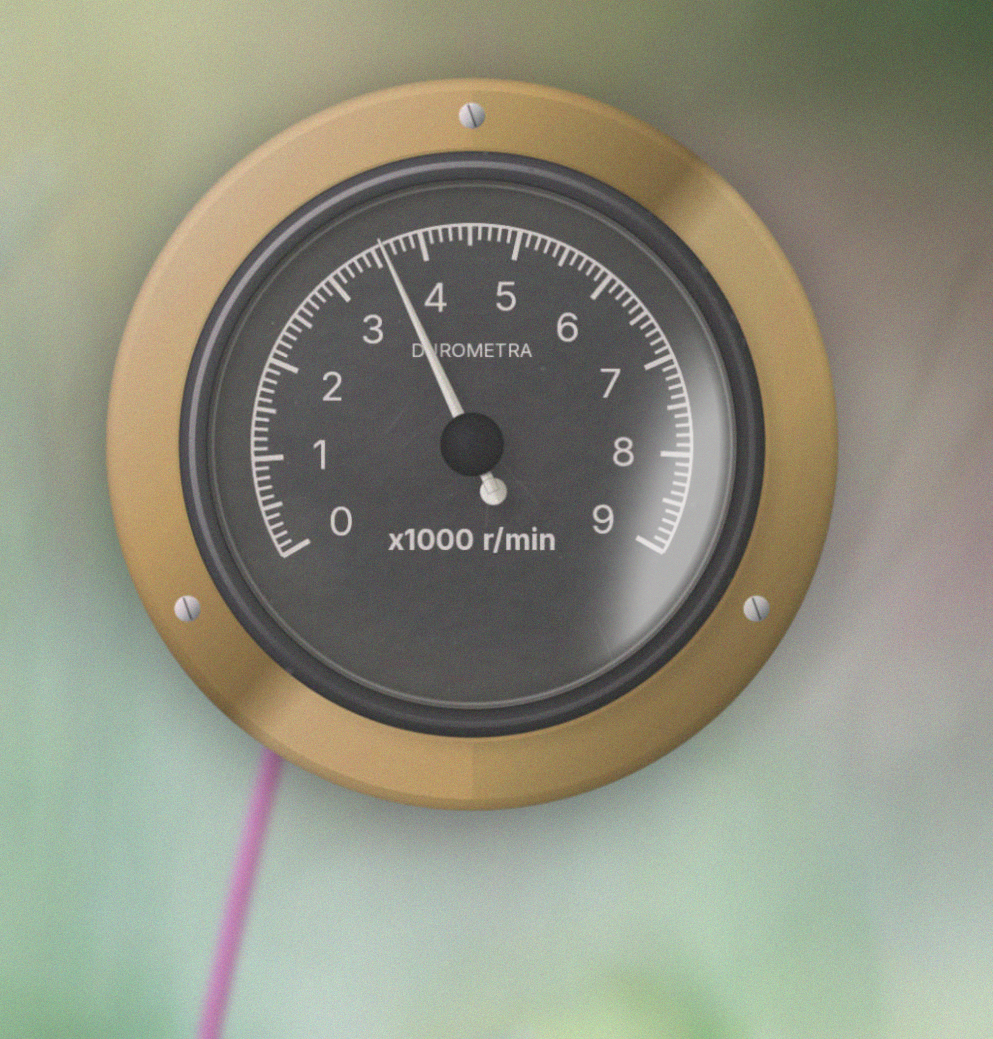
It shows 3600 rpm
